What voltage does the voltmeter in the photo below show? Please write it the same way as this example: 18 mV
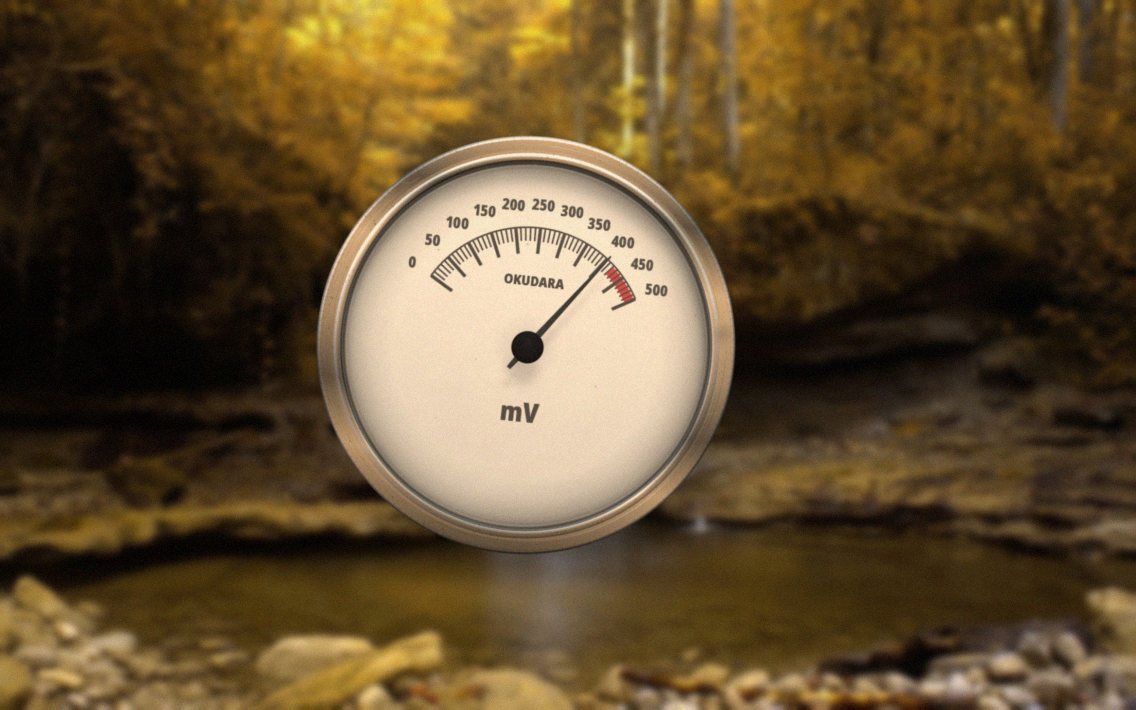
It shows 400 mV
